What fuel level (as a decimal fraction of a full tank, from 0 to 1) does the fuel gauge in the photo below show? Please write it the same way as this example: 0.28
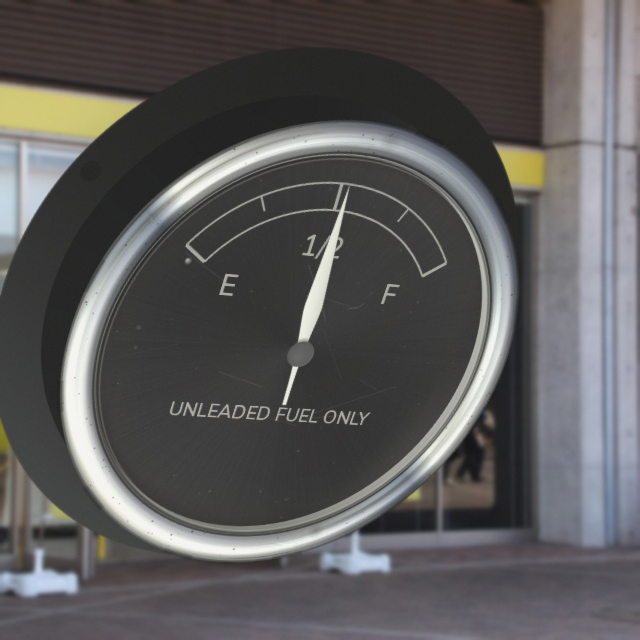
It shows 0.5
